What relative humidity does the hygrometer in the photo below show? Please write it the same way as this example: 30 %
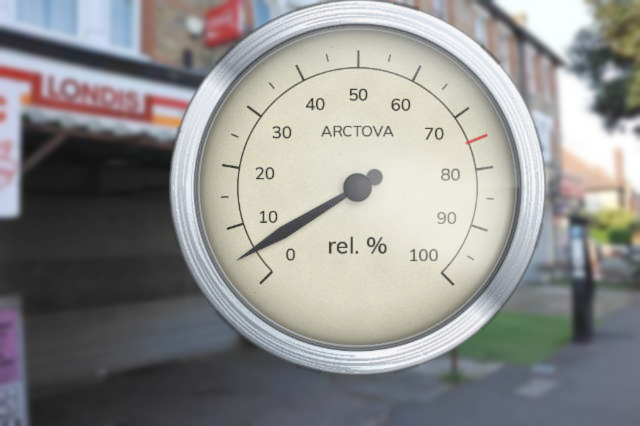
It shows 5 %
